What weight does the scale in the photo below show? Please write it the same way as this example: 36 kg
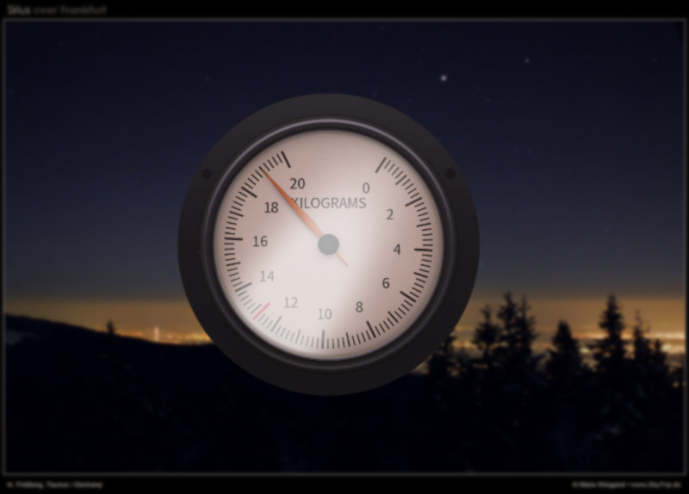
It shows 19 kg
